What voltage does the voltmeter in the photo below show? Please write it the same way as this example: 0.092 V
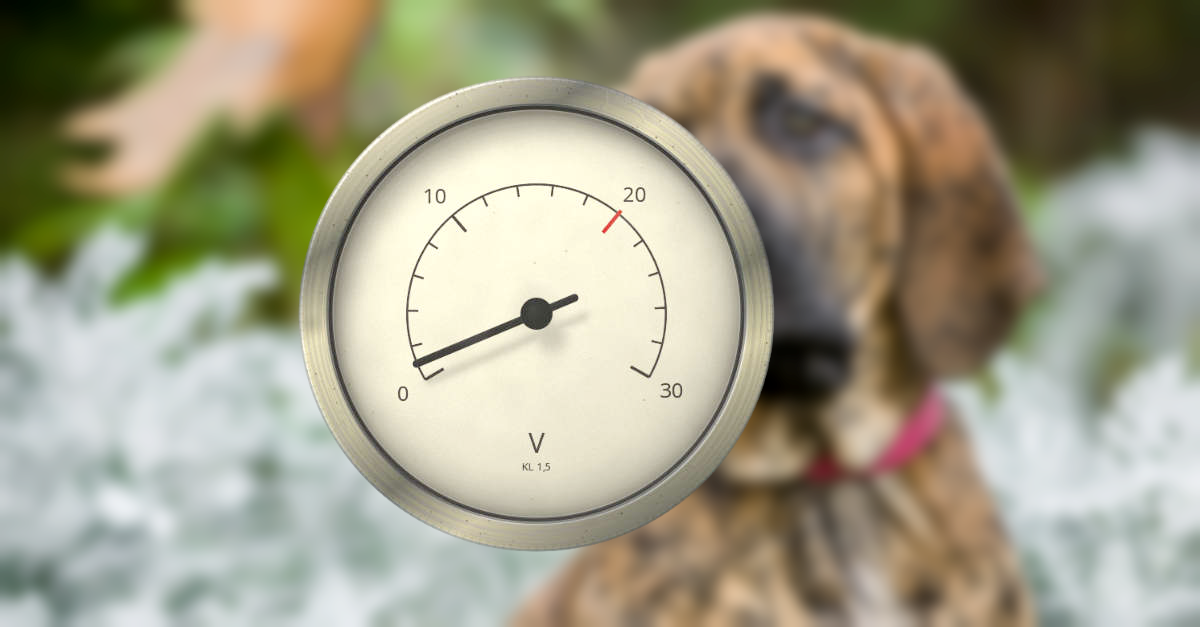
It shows 1 V
